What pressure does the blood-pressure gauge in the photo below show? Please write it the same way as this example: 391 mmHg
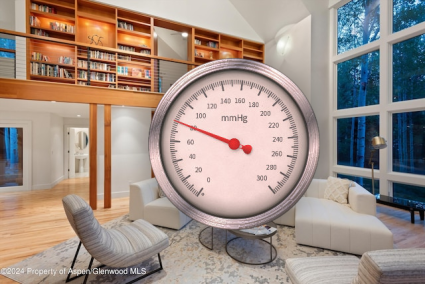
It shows 80 mmHg
